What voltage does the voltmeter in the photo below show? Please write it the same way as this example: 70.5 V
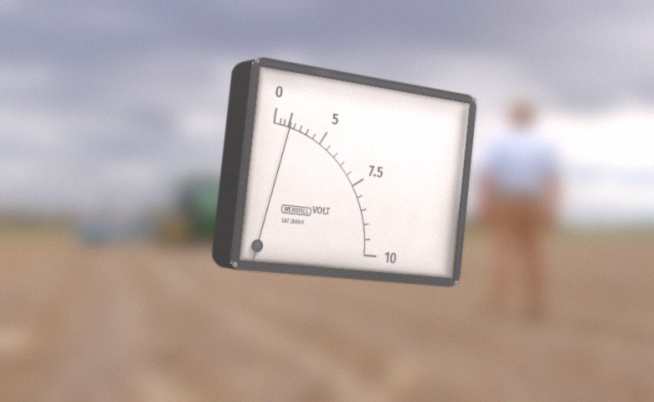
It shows 2.5 V
